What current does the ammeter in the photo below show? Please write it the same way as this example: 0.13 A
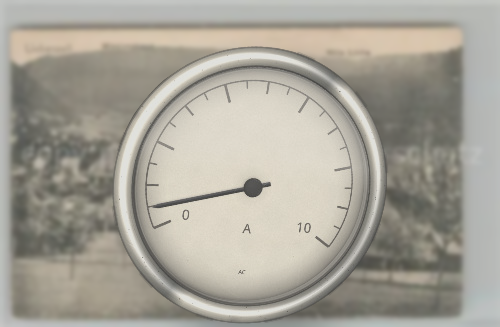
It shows 0.5 A
